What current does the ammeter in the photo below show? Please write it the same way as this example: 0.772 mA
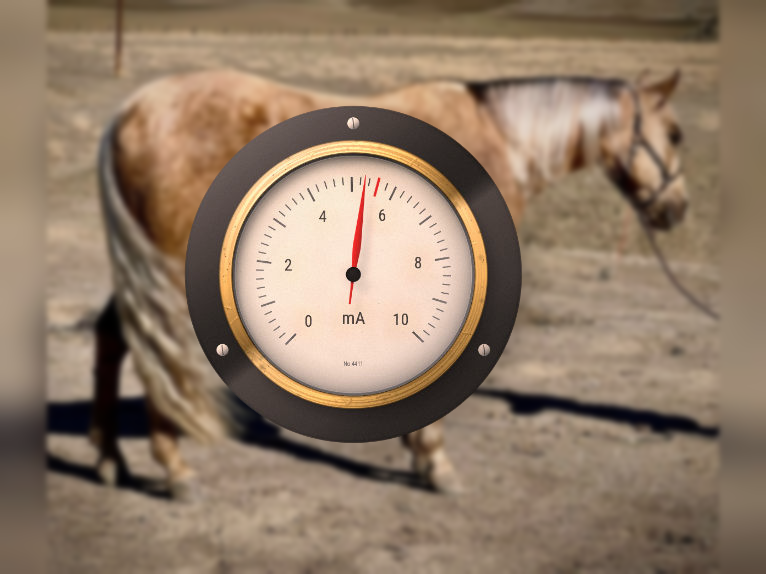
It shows 5.3 mA
